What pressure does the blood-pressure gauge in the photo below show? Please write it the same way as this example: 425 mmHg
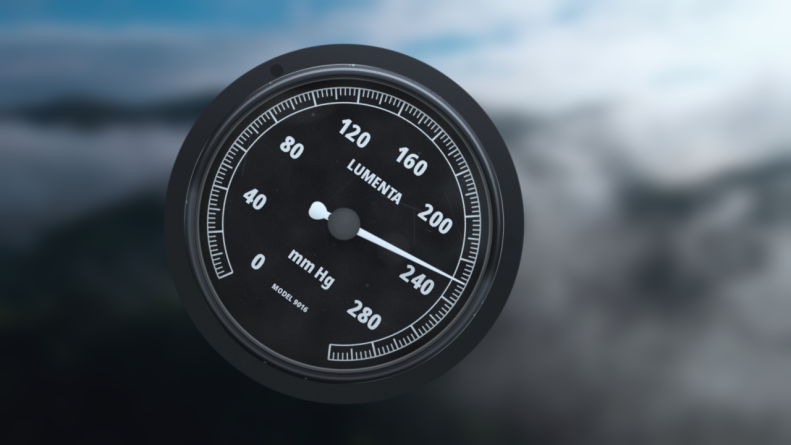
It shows 230 mmHg
